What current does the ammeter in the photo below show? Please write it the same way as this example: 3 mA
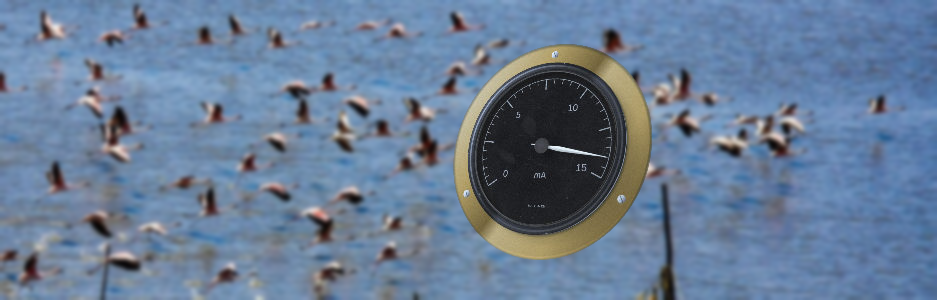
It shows 14 mA
